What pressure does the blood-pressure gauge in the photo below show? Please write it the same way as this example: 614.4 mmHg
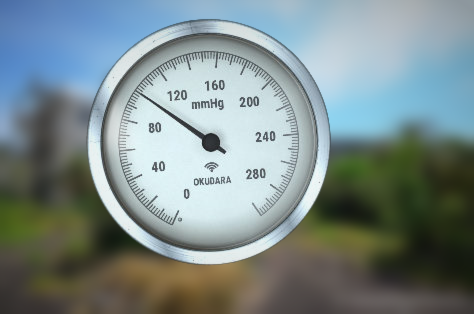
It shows 100 mmHg
